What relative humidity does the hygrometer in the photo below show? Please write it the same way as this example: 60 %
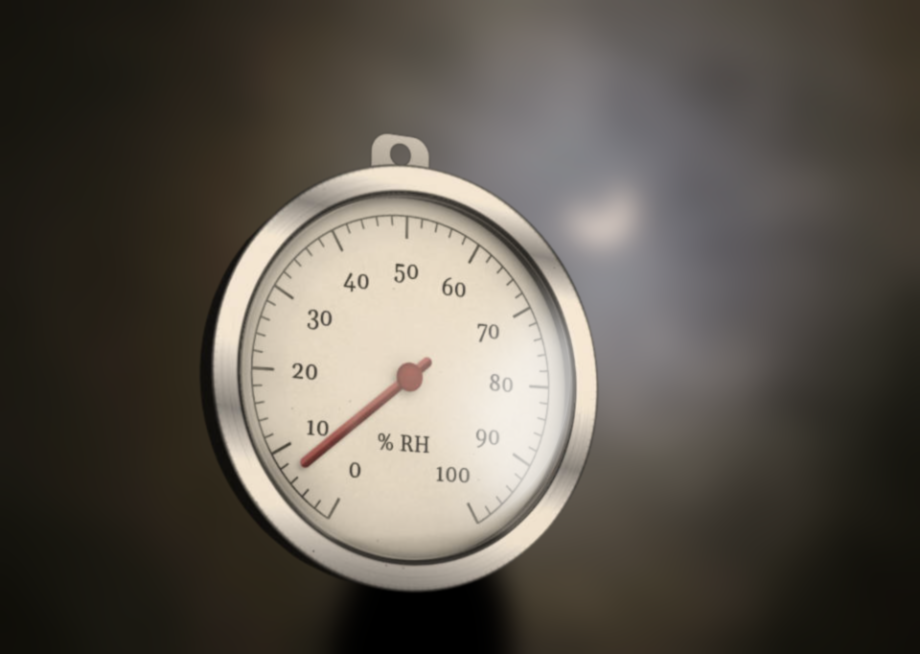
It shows 7 %
